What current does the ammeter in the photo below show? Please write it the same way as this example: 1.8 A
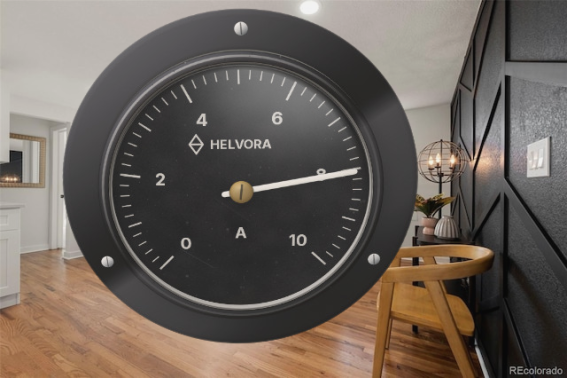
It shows 8 A
